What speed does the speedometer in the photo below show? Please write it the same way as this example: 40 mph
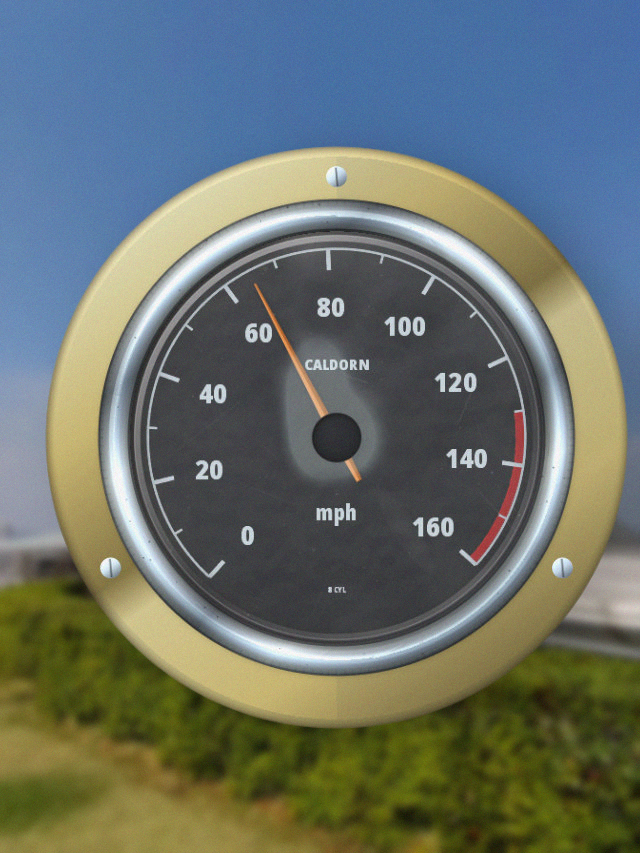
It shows 65 mph
